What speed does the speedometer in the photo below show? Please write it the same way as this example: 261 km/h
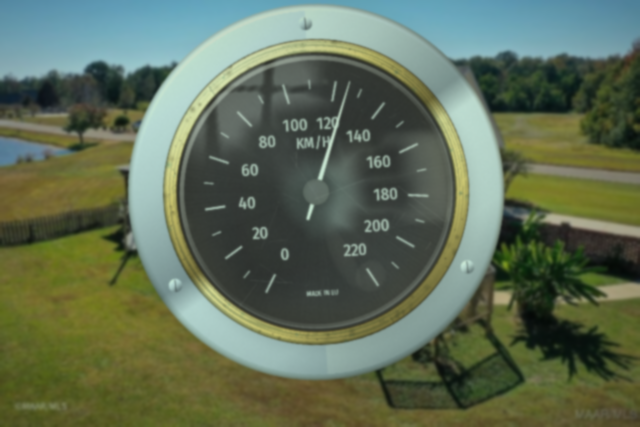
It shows 125 km/h
